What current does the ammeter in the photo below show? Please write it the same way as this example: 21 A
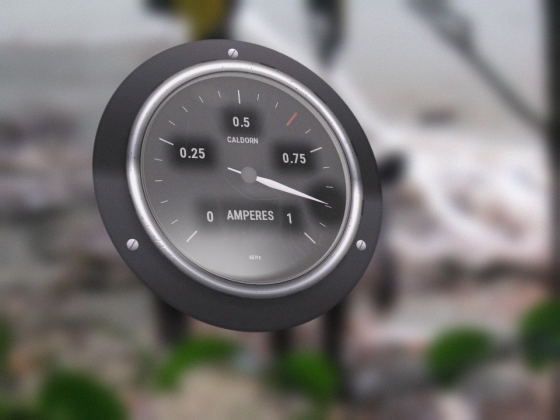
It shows 0.9 A
